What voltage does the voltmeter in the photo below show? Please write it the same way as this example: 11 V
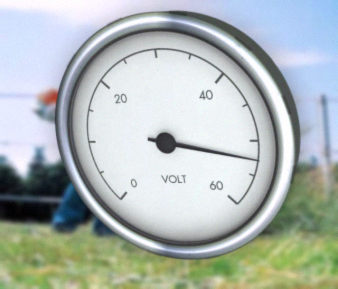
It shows 52.5 V
